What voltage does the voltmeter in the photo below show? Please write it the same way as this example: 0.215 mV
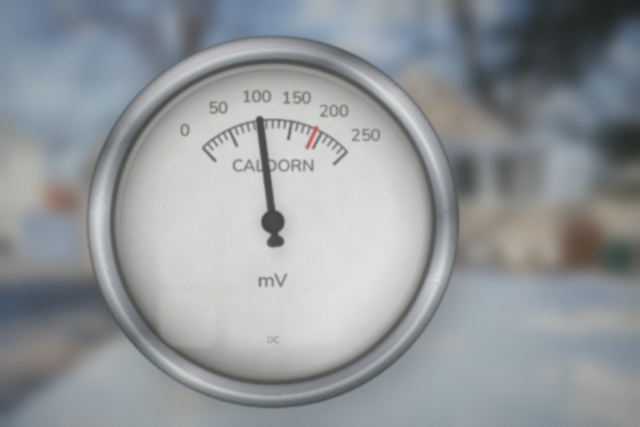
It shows 100 mV
